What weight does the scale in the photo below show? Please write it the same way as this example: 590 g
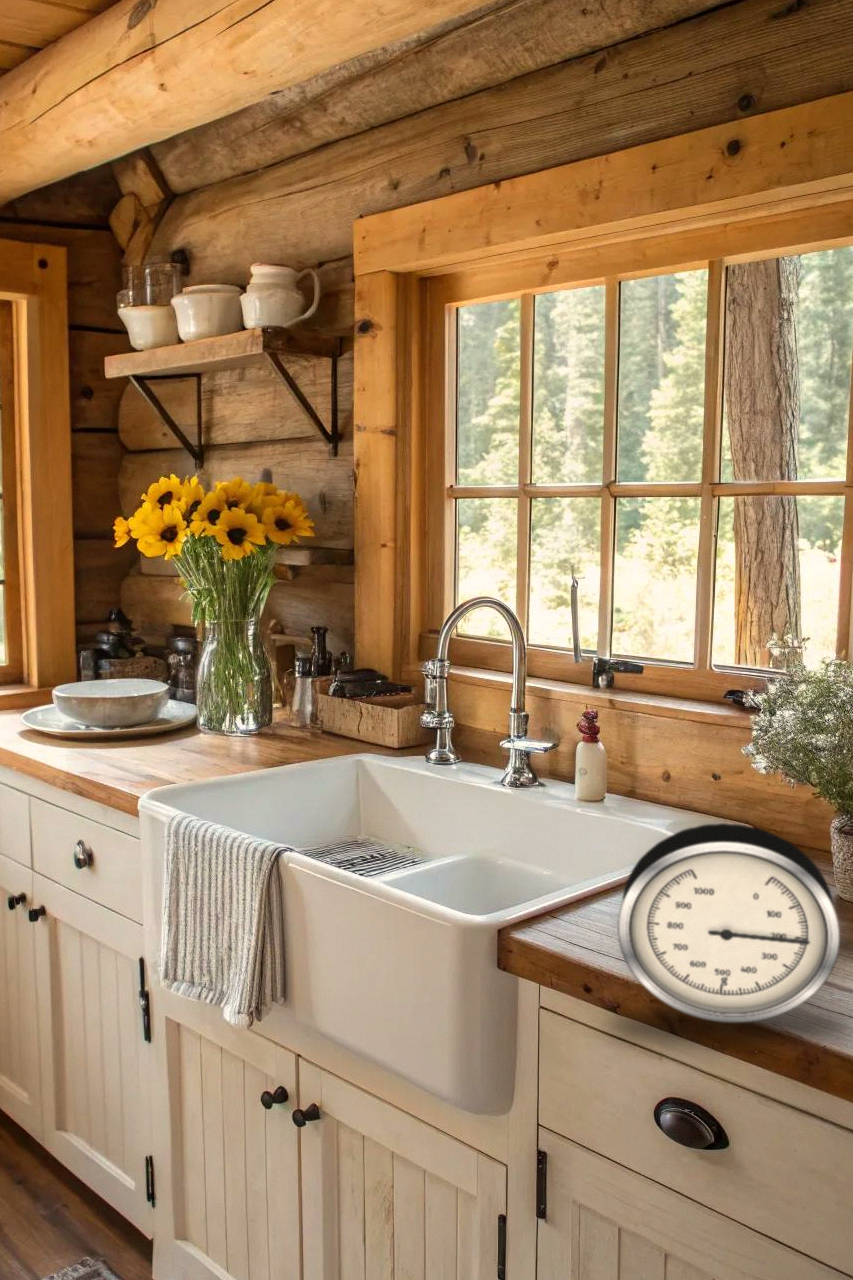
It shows 200 g
